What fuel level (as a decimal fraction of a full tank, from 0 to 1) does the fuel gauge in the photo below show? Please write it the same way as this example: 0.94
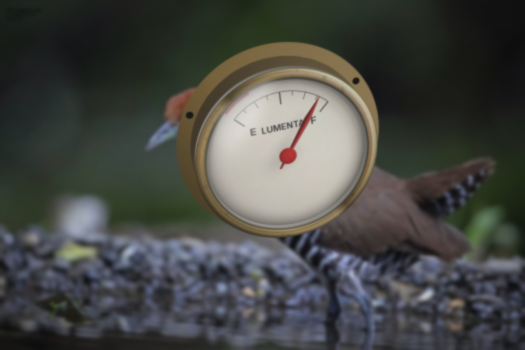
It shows 0.875
